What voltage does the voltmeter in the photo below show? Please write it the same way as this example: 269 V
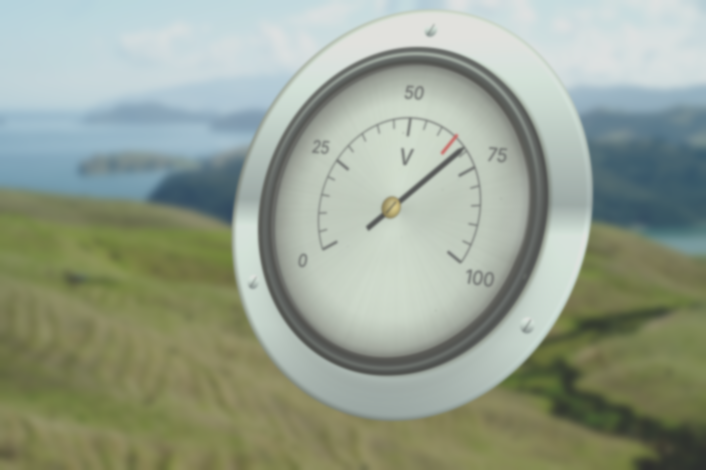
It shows 70 V
